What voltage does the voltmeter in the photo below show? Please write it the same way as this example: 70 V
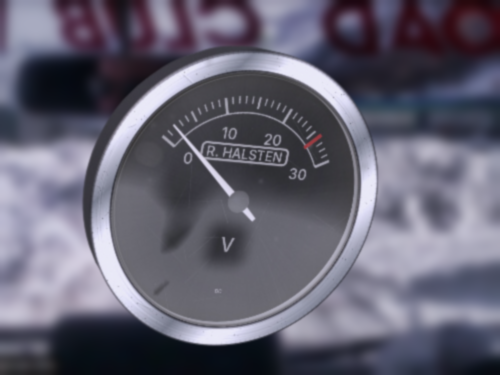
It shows 2 V
